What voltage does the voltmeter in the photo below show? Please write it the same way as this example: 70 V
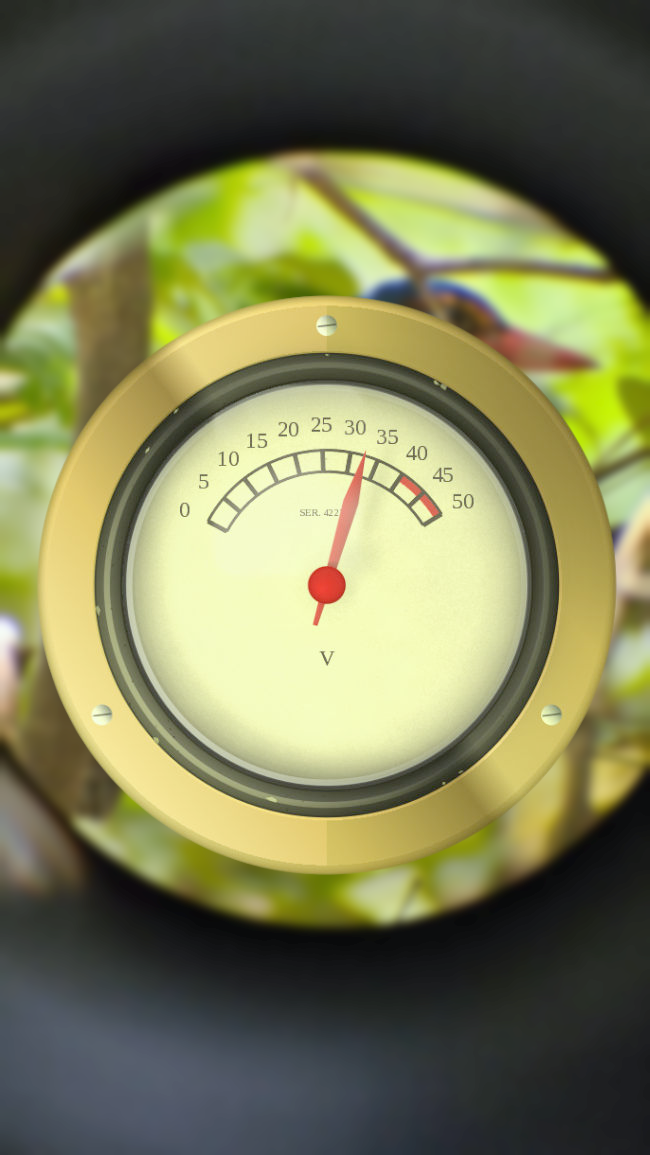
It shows 32.5 V
